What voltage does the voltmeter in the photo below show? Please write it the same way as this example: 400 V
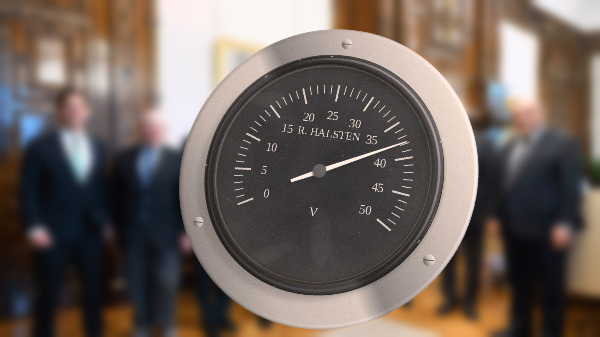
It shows 38 V
